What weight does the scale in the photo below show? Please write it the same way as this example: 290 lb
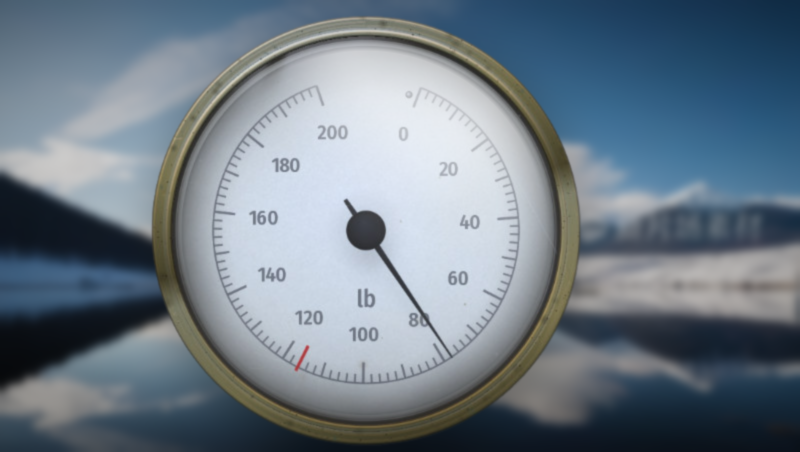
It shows 78 lb
